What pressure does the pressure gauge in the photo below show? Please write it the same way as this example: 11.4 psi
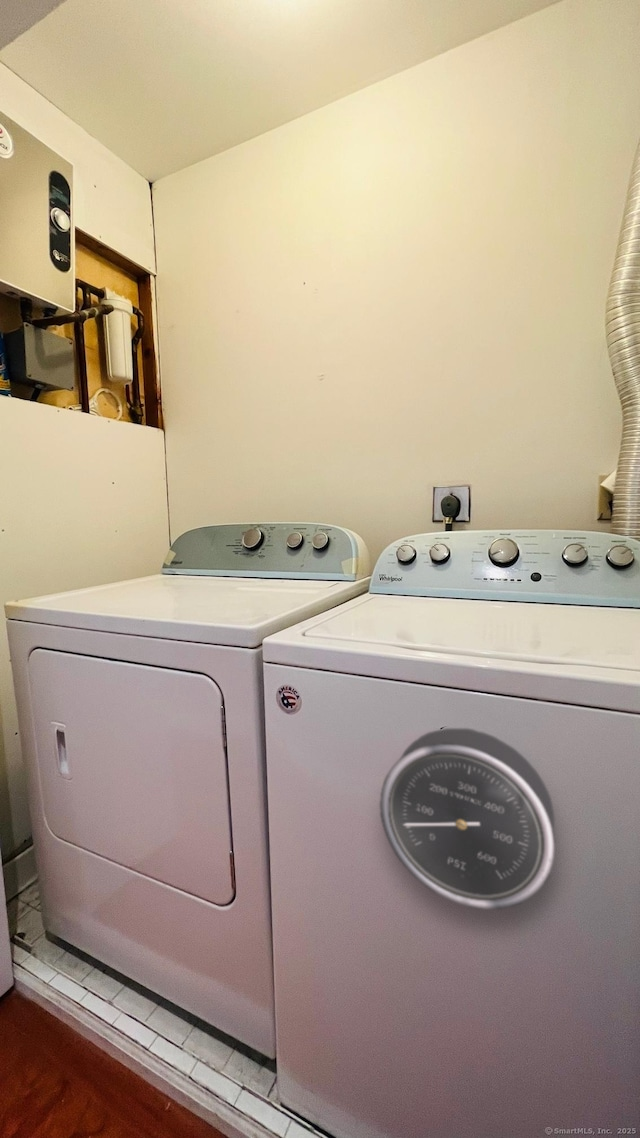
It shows 50 psi
